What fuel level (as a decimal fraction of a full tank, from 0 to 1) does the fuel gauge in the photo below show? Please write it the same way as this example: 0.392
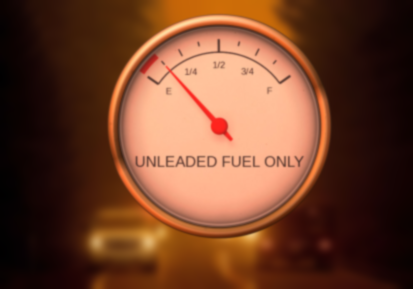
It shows 0.125
